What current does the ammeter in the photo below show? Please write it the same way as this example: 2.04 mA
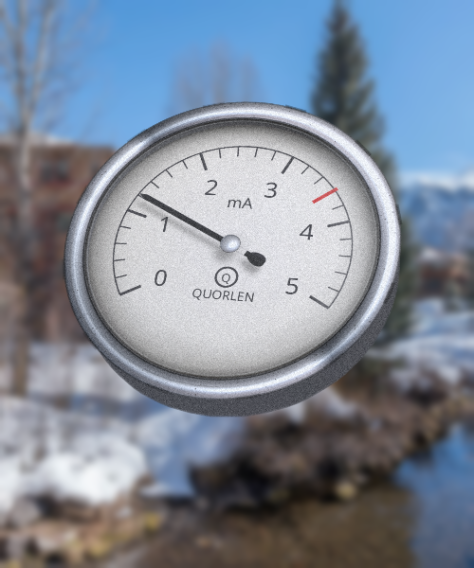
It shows 1.2 mA
